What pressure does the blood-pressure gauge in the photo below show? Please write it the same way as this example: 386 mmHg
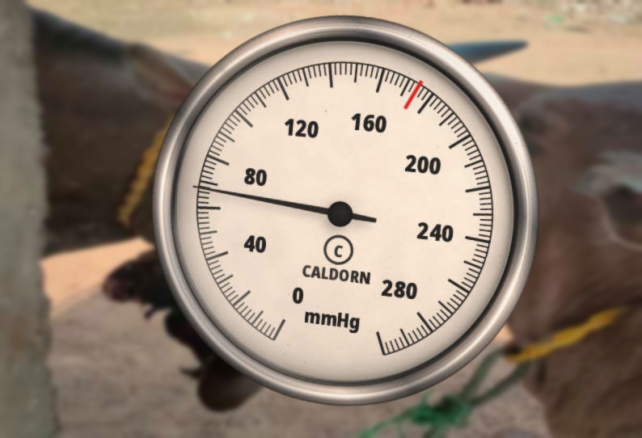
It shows 68 mmHg
